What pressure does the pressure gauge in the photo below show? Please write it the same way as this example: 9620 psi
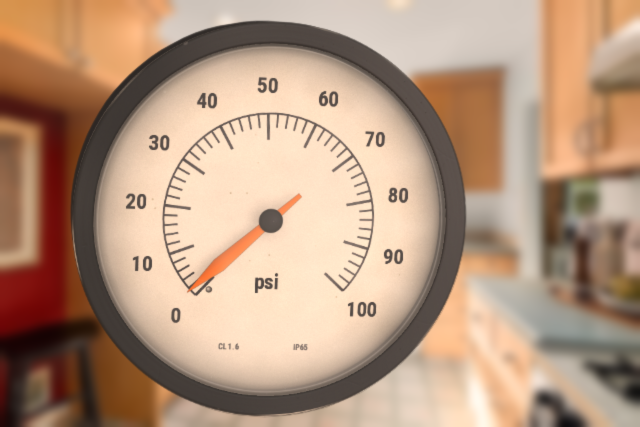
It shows 2 psi
